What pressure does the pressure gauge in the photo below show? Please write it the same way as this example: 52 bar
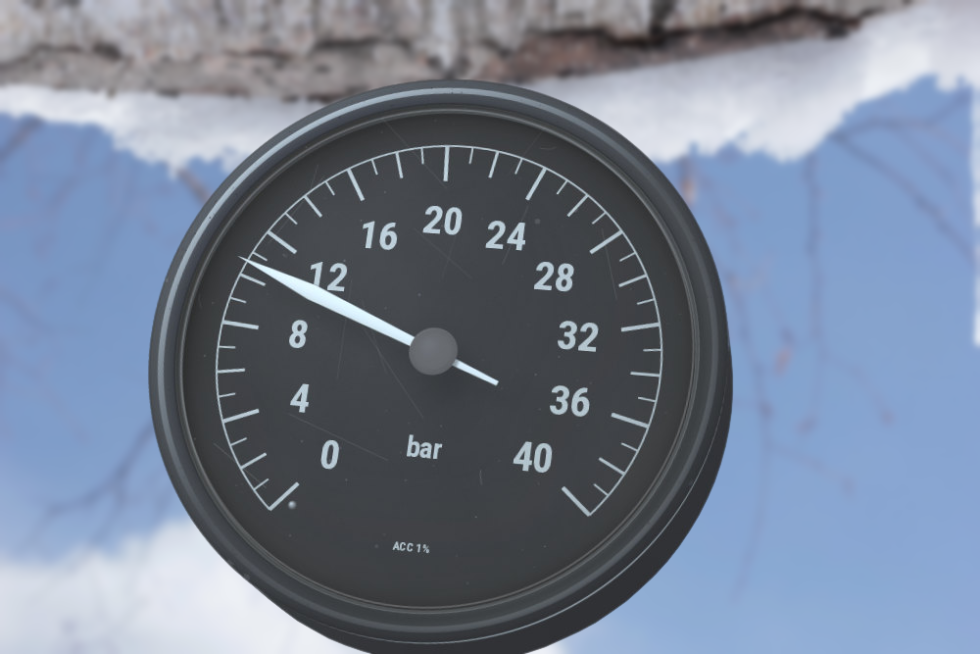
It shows 10.5 bar
